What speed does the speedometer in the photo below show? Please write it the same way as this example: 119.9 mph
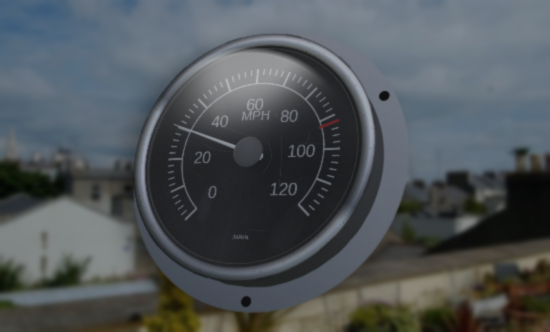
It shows 30 mph
